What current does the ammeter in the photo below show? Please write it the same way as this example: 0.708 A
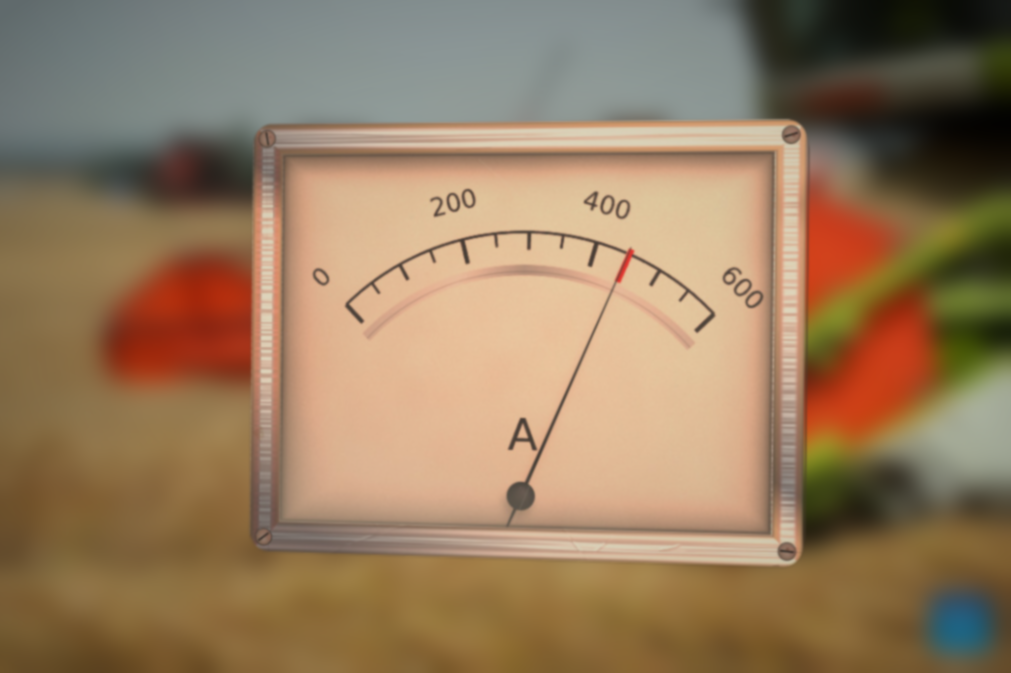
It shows 450 A
